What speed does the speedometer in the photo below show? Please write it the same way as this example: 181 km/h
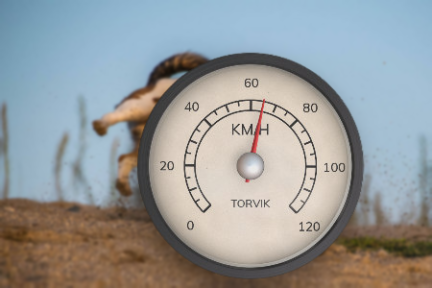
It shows 65 km/h
